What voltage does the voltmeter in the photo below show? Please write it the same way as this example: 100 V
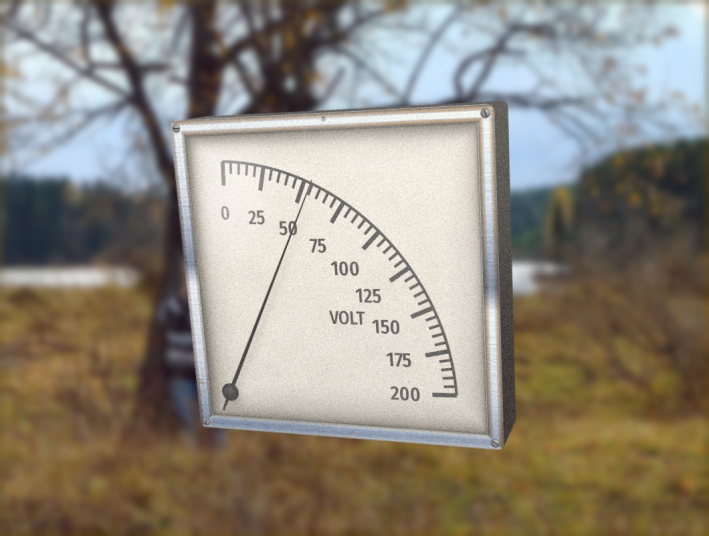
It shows 55 V
